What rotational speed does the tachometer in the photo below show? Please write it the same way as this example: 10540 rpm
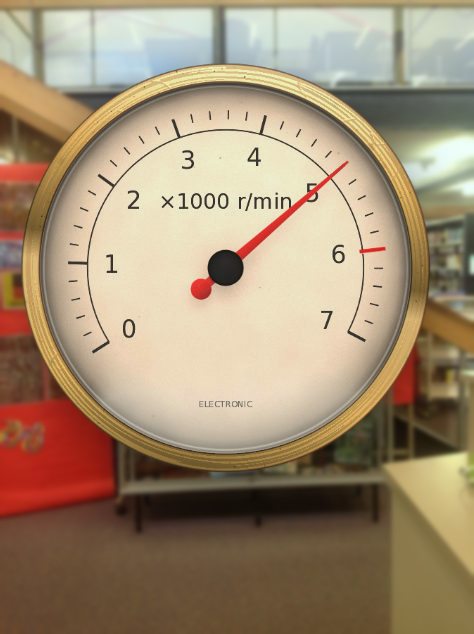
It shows 5000 rpm
